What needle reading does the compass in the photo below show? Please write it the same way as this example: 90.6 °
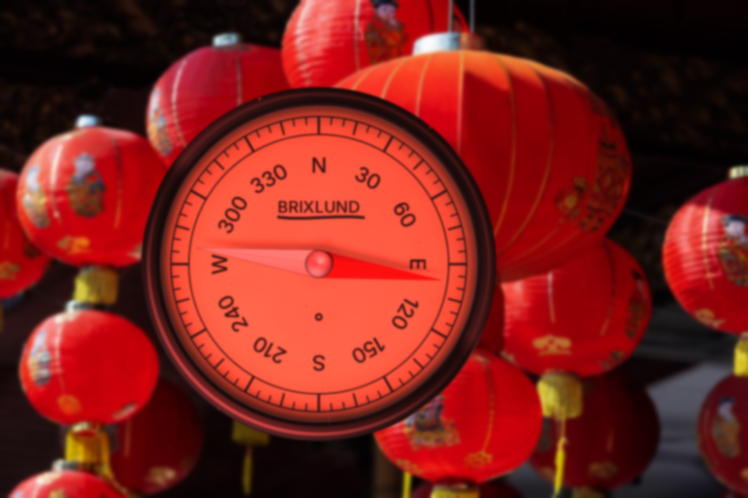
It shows 97.5 °
